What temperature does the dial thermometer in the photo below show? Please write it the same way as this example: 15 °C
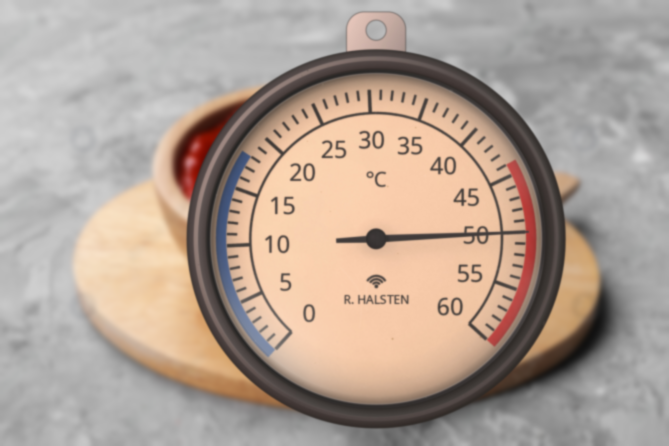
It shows 50 °C
